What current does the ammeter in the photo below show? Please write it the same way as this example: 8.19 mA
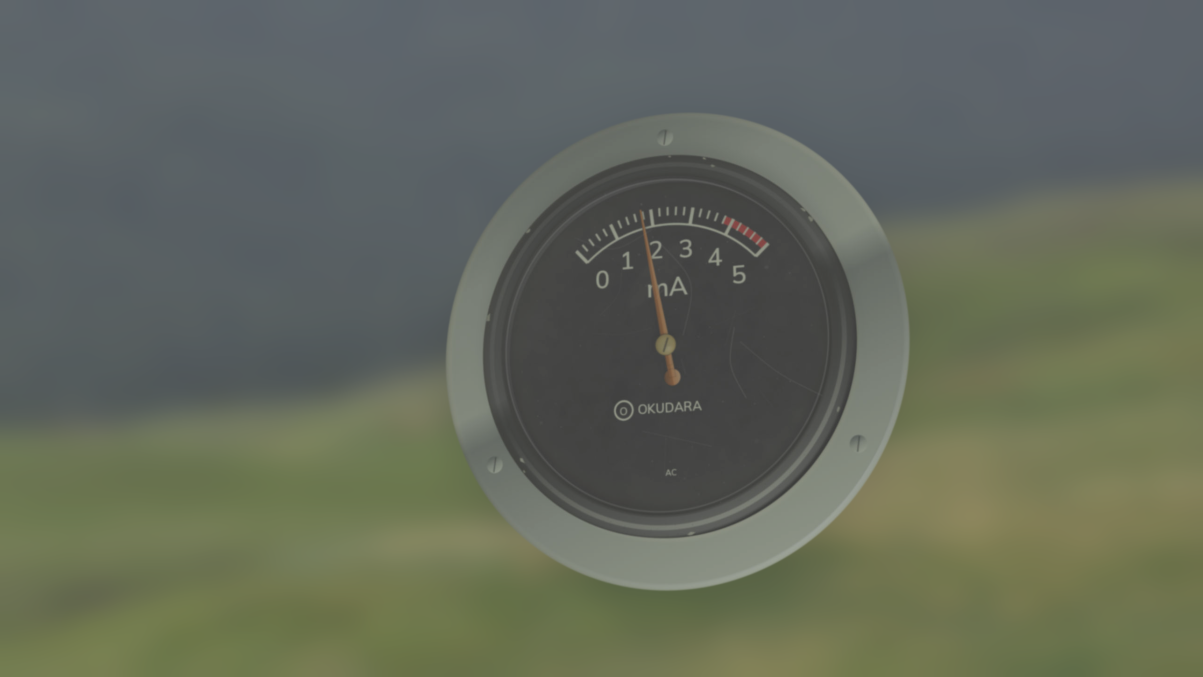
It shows 1.8 mA
